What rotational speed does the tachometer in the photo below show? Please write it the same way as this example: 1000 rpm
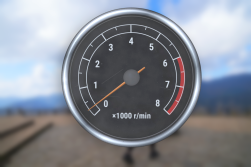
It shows 250 rpm
